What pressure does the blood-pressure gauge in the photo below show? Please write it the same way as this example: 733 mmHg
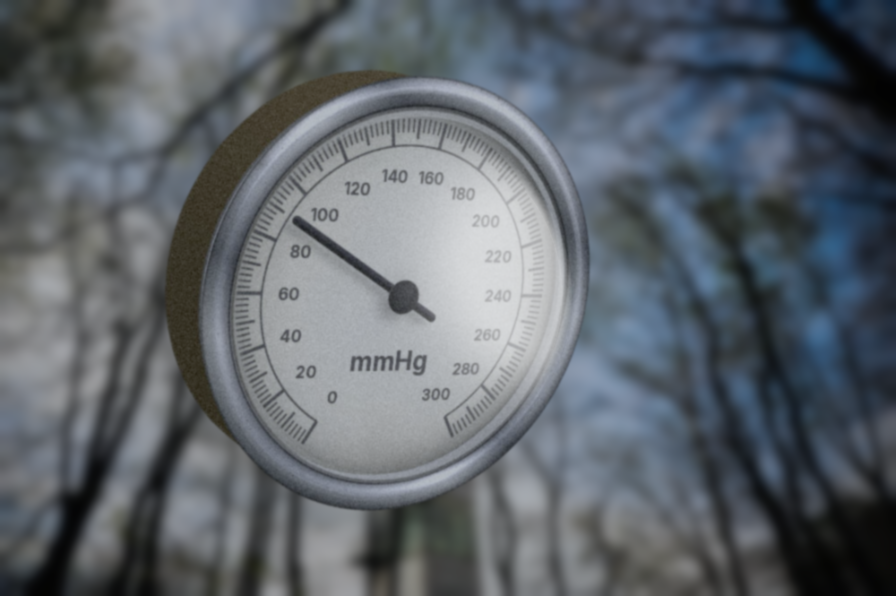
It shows 90 mmHg
